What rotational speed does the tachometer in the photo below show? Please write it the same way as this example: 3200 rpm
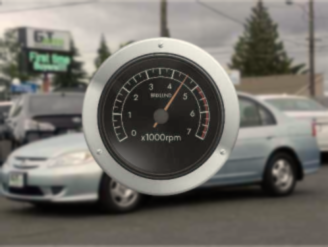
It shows 4500 rpm
